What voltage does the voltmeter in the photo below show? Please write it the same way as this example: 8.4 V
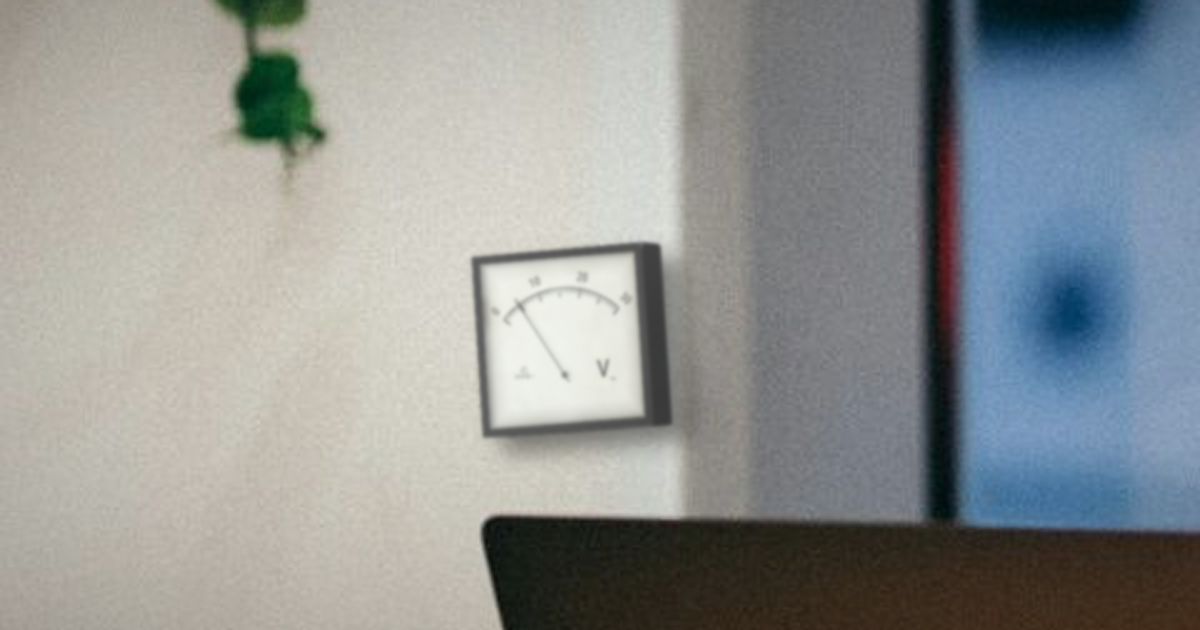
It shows 5 V
